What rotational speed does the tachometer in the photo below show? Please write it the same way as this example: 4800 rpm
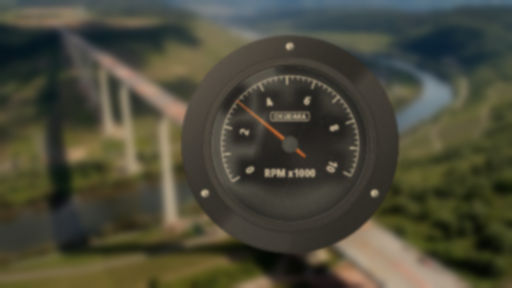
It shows 3000 rpm
